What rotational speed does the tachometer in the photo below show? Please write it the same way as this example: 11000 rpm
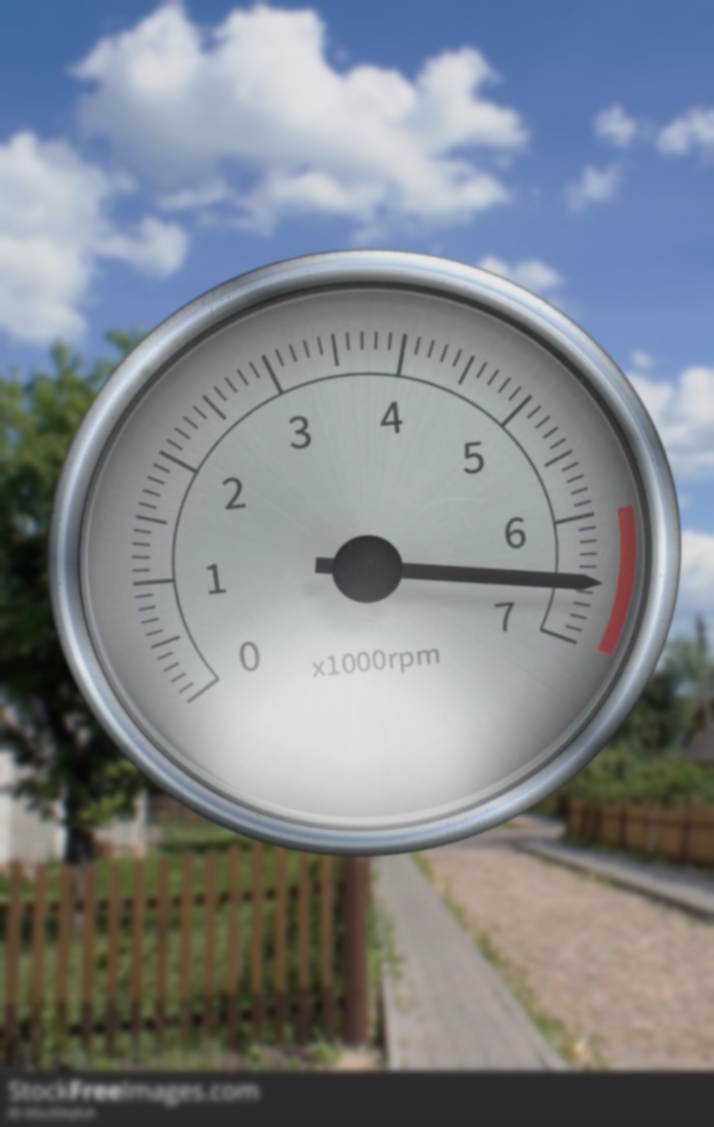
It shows 6500 rpm
